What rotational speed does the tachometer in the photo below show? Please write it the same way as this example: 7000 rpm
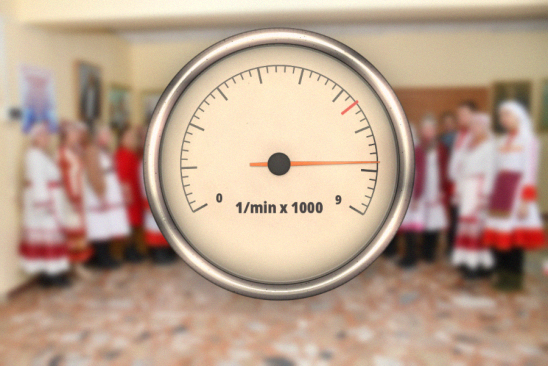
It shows 7800 rpm
